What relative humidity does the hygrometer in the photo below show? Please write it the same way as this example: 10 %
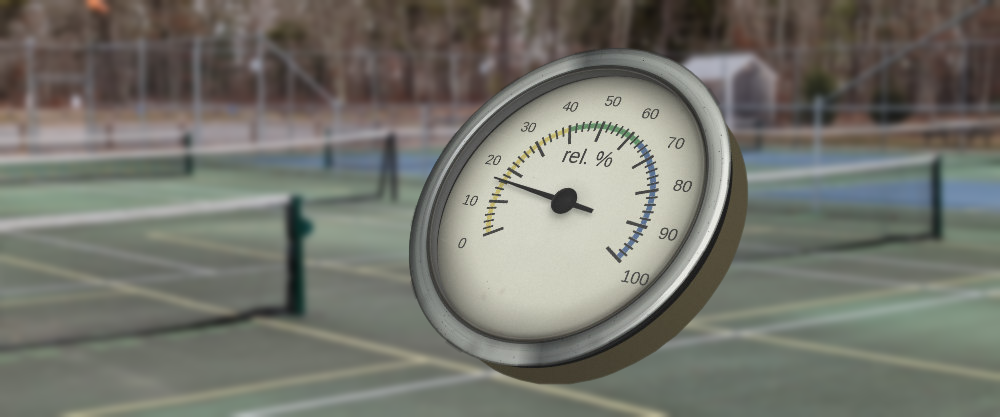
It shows 16 %
